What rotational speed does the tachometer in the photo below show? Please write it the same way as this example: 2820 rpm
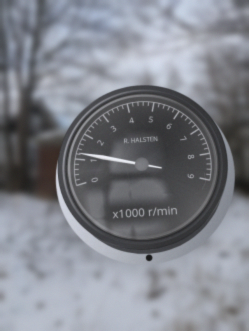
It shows 1200 rpm
